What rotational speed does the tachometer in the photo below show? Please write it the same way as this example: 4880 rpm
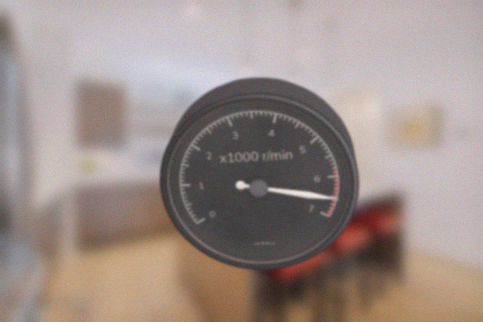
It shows 6500 rpm
